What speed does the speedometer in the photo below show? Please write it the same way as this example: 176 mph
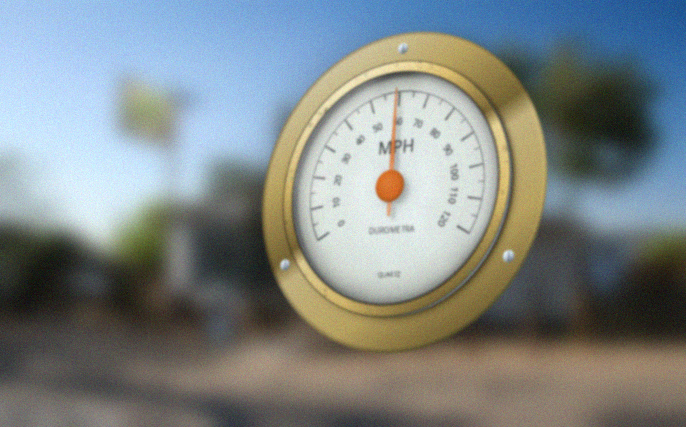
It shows 60 mph
